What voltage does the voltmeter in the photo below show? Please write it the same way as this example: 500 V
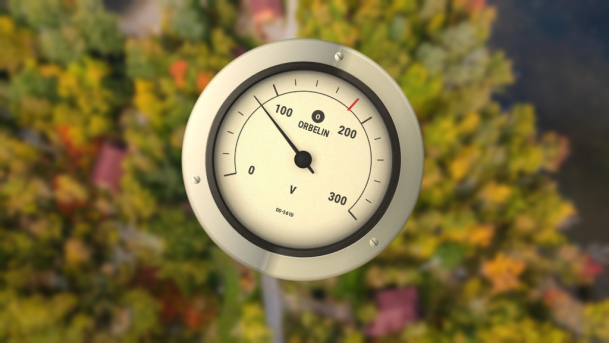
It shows 80 V
